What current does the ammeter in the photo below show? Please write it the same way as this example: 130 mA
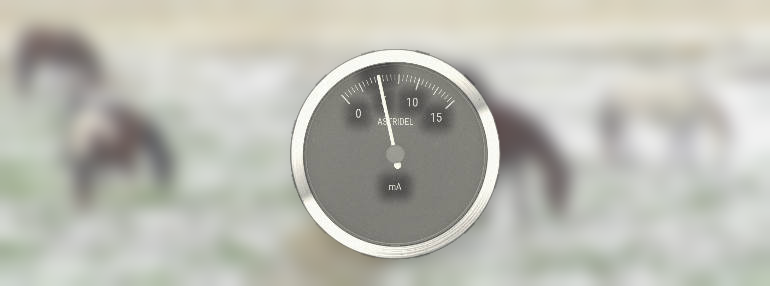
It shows 5 mA
